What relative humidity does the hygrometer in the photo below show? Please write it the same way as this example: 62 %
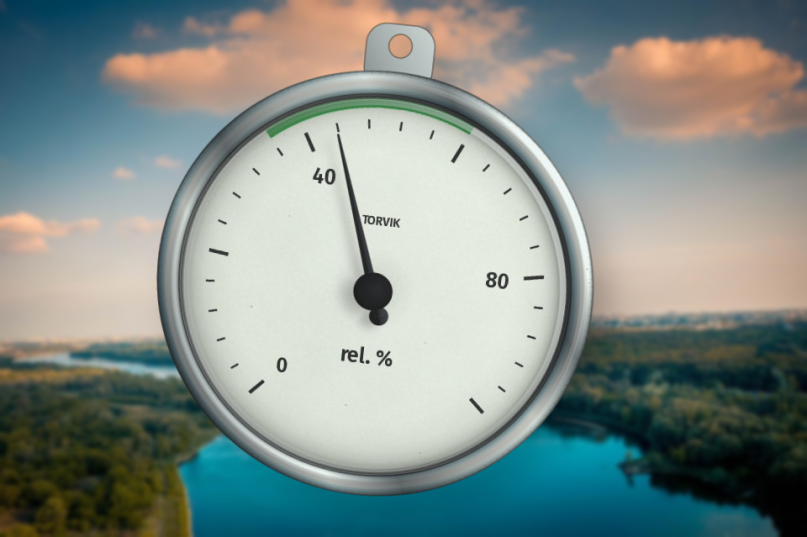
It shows 44 %
